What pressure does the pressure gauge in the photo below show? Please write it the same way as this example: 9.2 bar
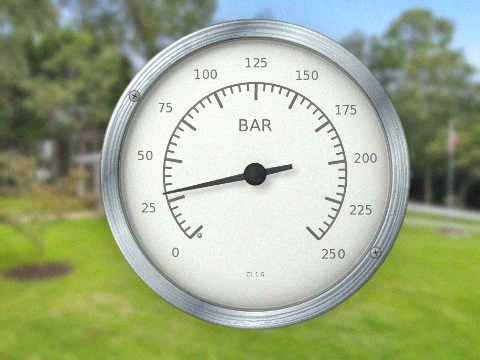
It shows 30 bar
